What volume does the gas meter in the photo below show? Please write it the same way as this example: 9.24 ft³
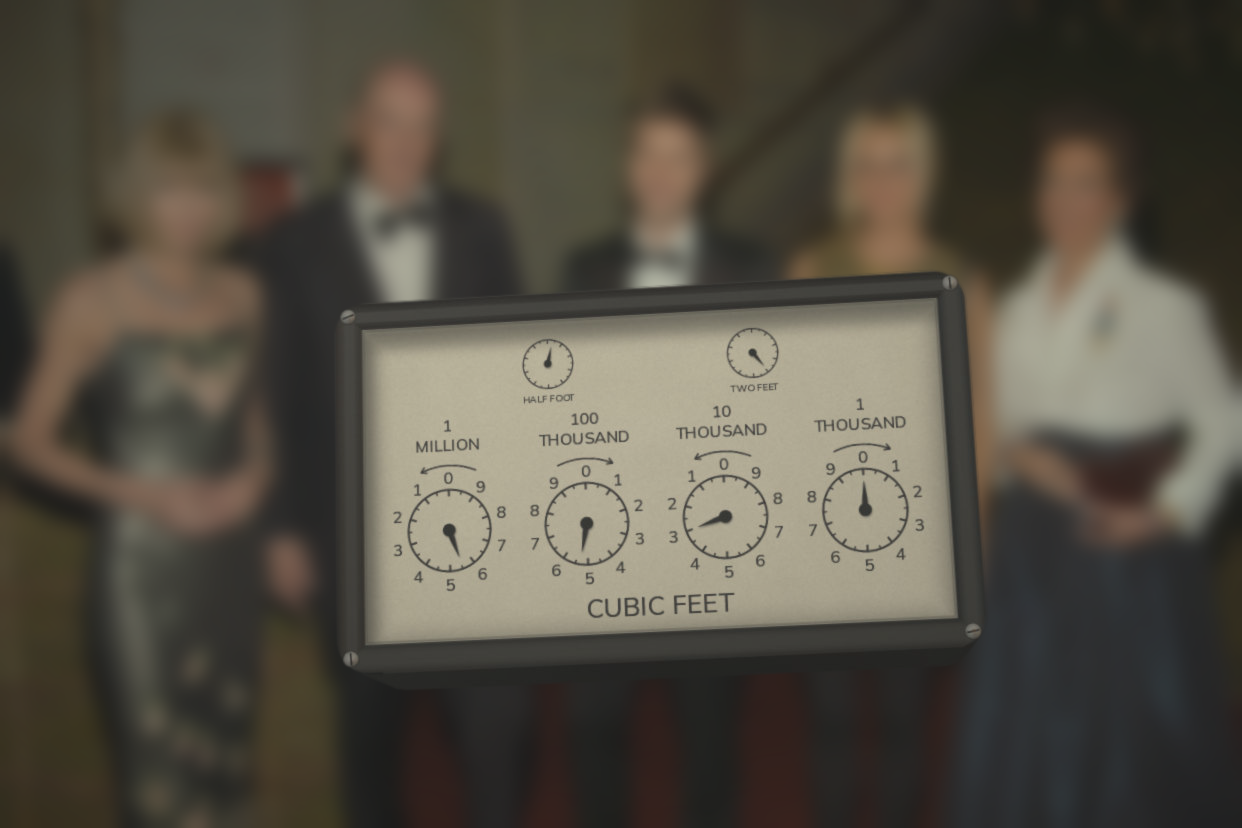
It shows 553000 ft³
